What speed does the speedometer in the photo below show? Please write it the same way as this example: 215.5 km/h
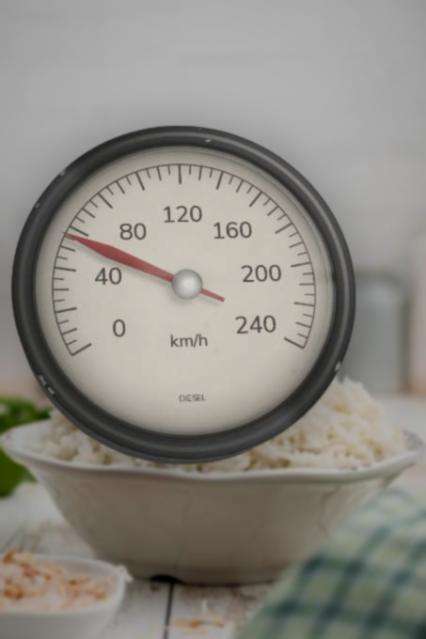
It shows 55 km/h
